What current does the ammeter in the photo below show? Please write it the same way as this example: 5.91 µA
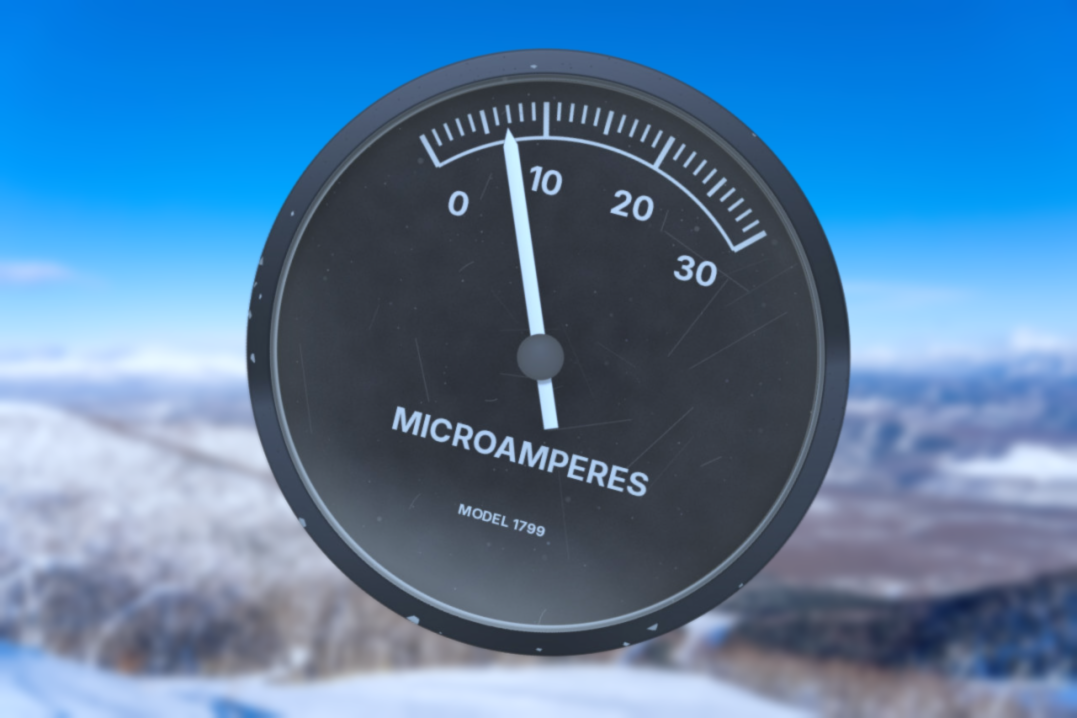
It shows 7 µA
